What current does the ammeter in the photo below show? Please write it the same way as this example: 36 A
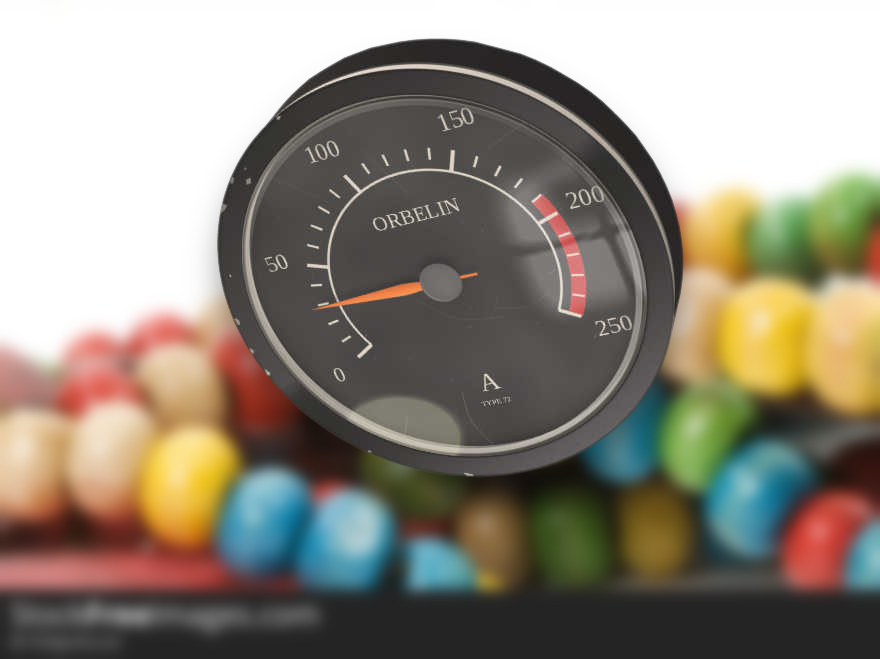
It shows 30 A
